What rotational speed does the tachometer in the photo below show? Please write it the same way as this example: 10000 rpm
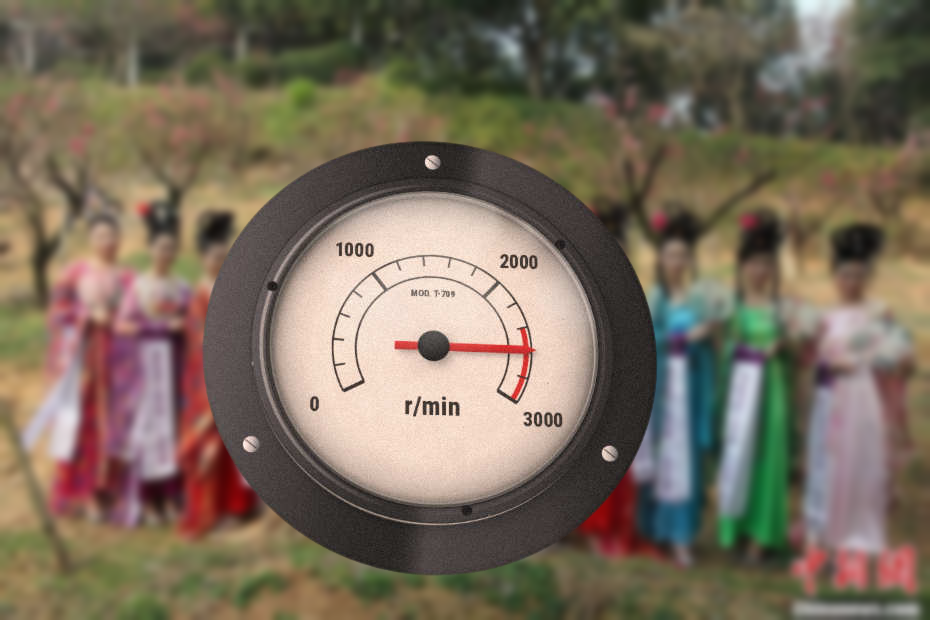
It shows 2600 rpm
